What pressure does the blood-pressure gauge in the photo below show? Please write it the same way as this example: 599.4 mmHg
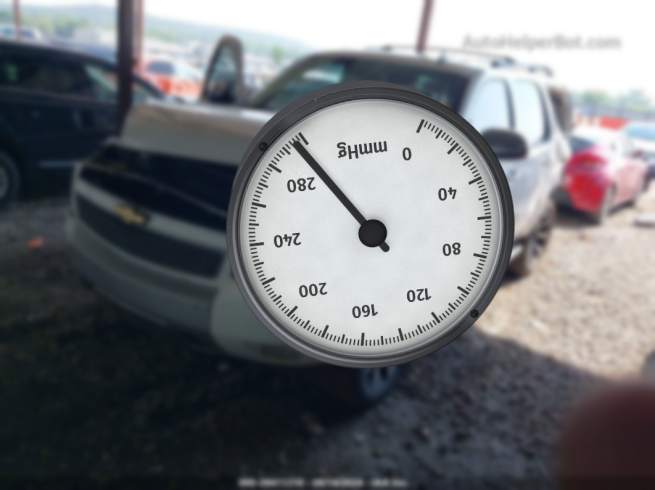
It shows 296 mmHg
